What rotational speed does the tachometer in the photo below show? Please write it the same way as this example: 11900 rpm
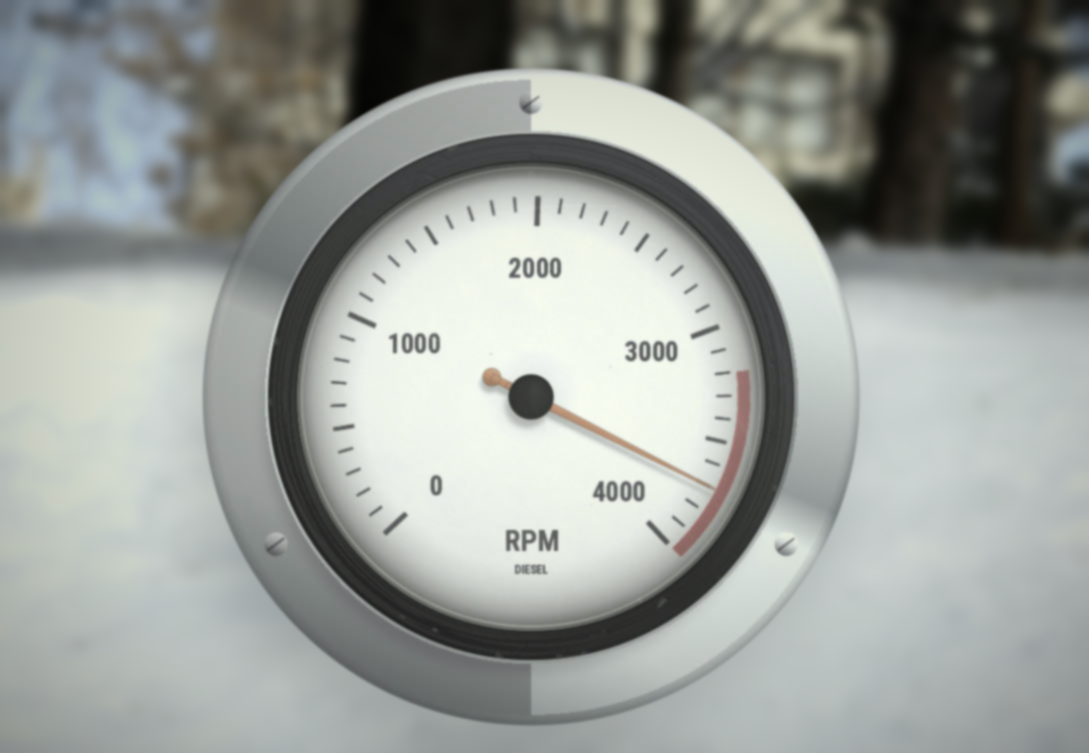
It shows 3700 rpm
